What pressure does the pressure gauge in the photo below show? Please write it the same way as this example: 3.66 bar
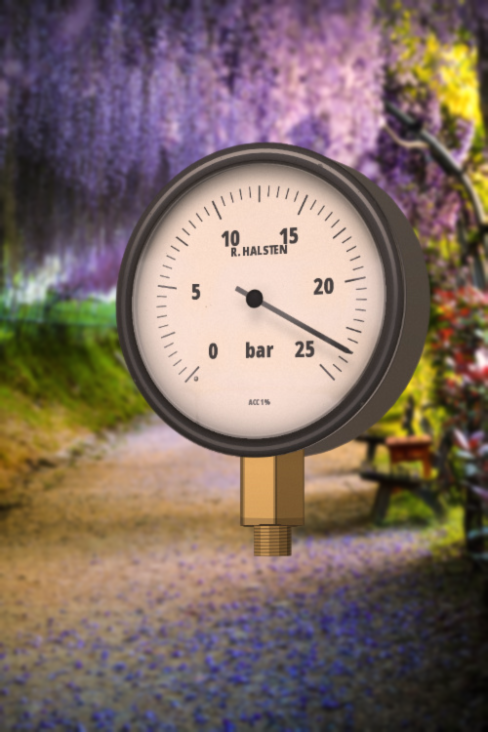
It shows 23.5 bar
